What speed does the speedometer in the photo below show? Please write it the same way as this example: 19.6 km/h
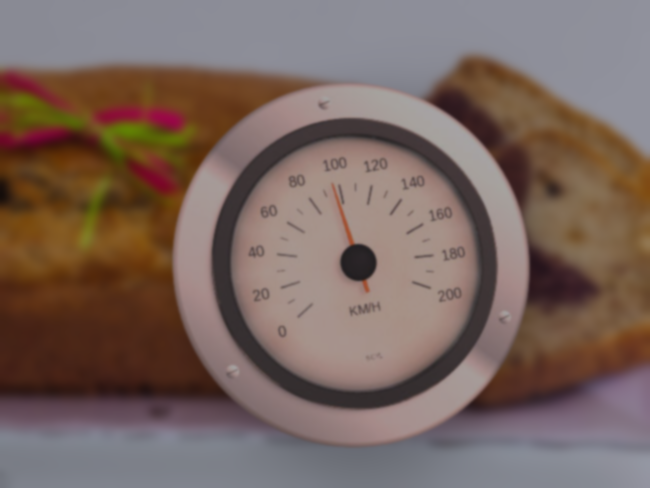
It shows 95 km/h
